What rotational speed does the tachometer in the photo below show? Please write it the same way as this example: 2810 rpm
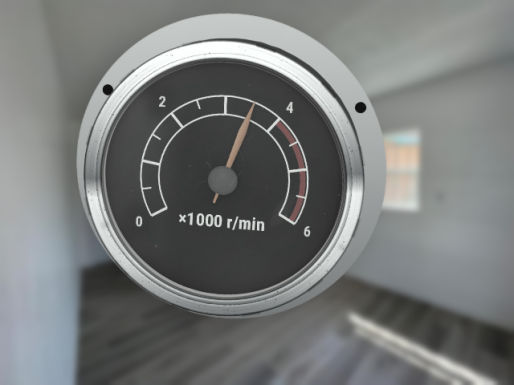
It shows 3500 rpm
